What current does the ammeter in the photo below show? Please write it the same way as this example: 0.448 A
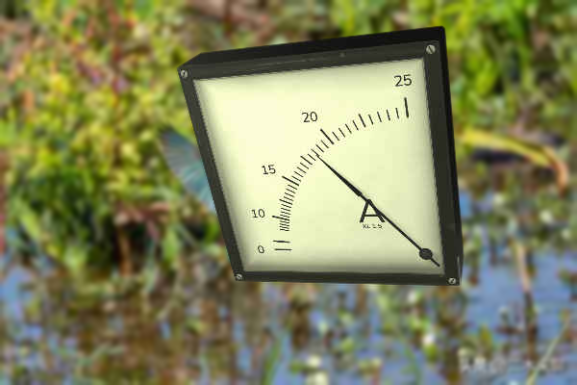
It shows 18.5 A
